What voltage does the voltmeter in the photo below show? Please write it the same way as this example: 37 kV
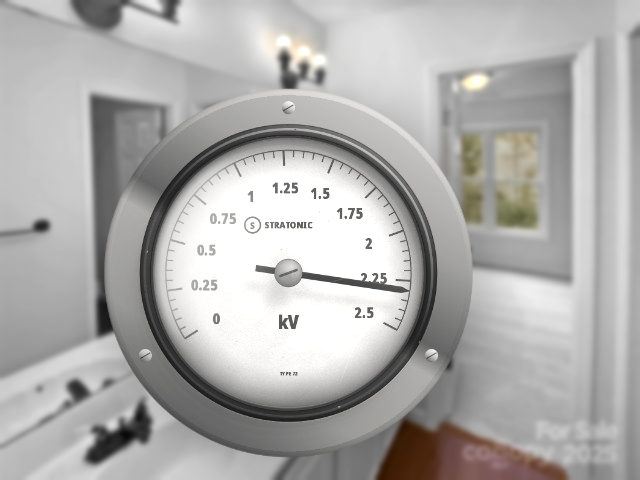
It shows 2.3 kV
